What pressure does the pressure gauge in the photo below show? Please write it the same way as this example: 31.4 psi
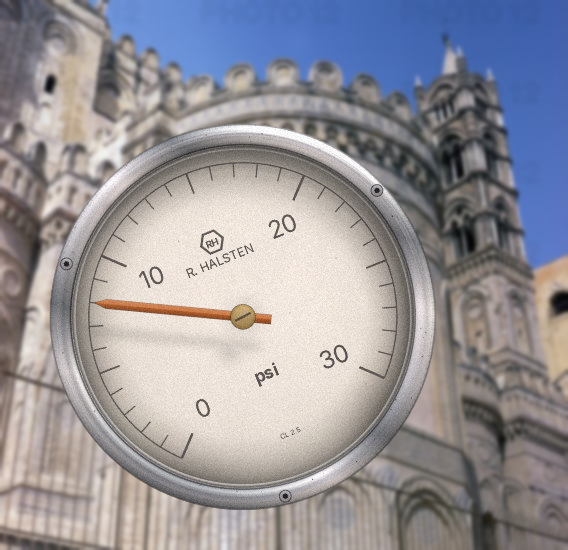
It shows 8 psi
